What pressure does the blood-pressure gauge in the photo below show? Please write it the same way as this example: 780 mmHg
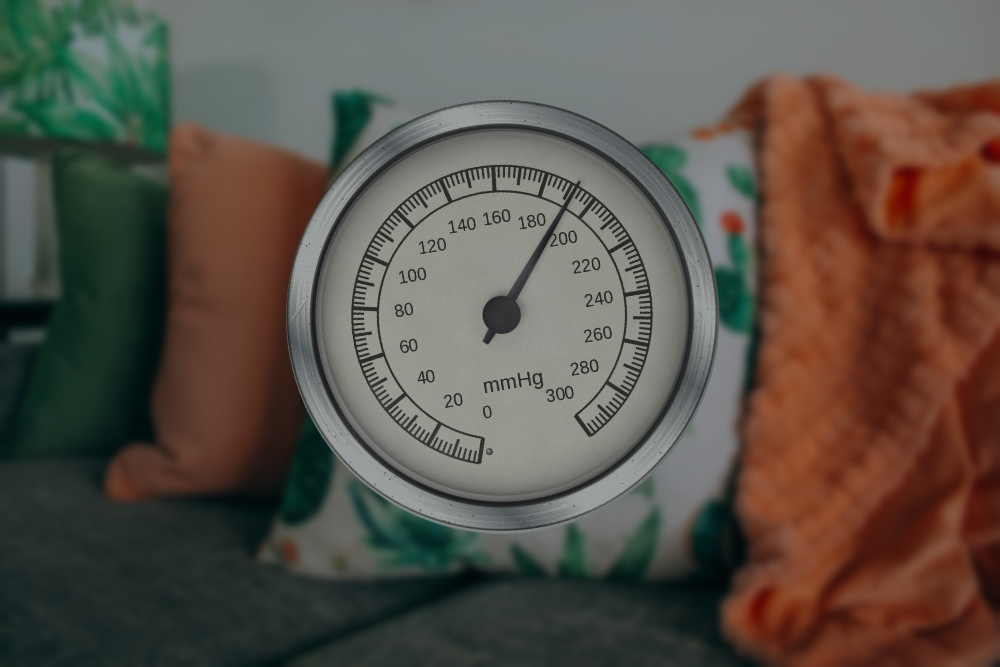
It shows 192 mmHg
